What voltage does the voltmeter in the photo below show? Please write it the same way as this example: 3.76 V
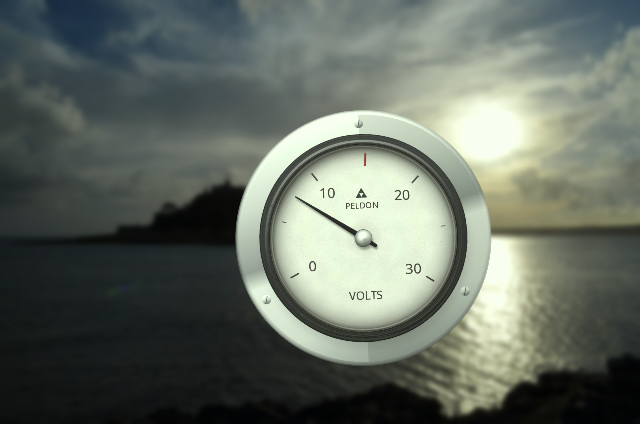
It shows 7.5 V
